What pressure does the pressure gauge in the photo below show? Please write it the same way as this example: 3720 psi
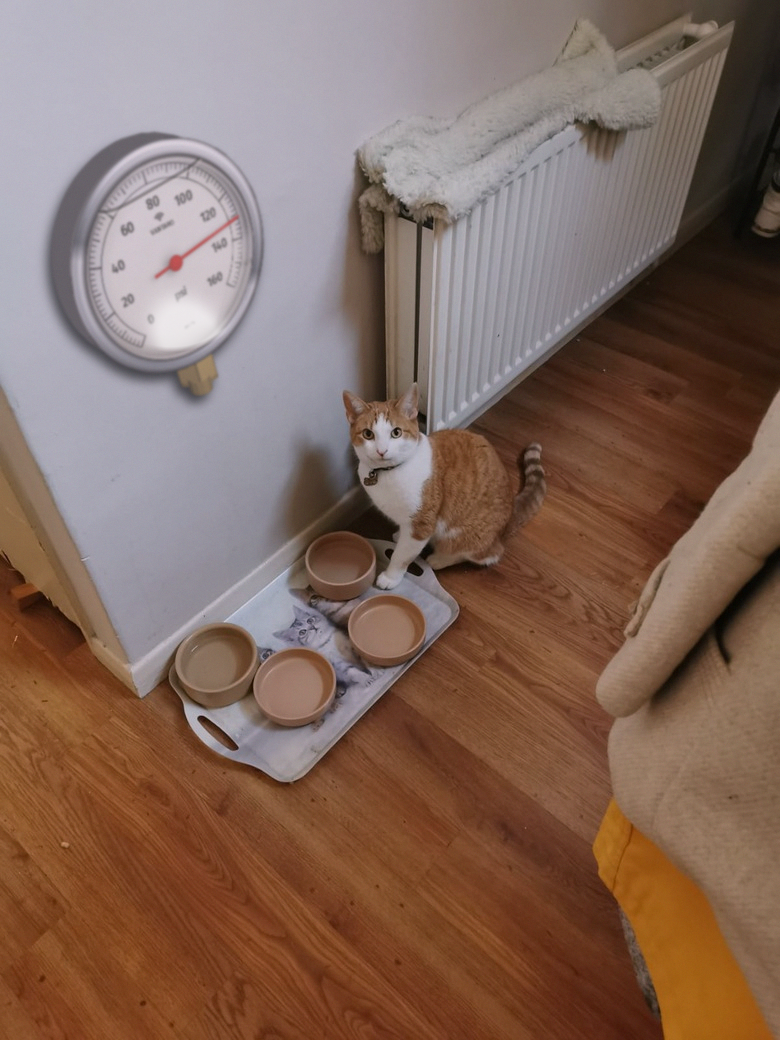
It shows 130 psi
